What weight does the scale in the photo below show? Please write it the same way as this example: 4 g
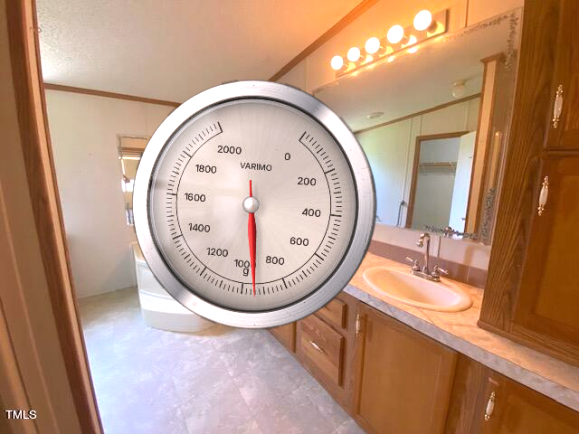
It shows 940 g
